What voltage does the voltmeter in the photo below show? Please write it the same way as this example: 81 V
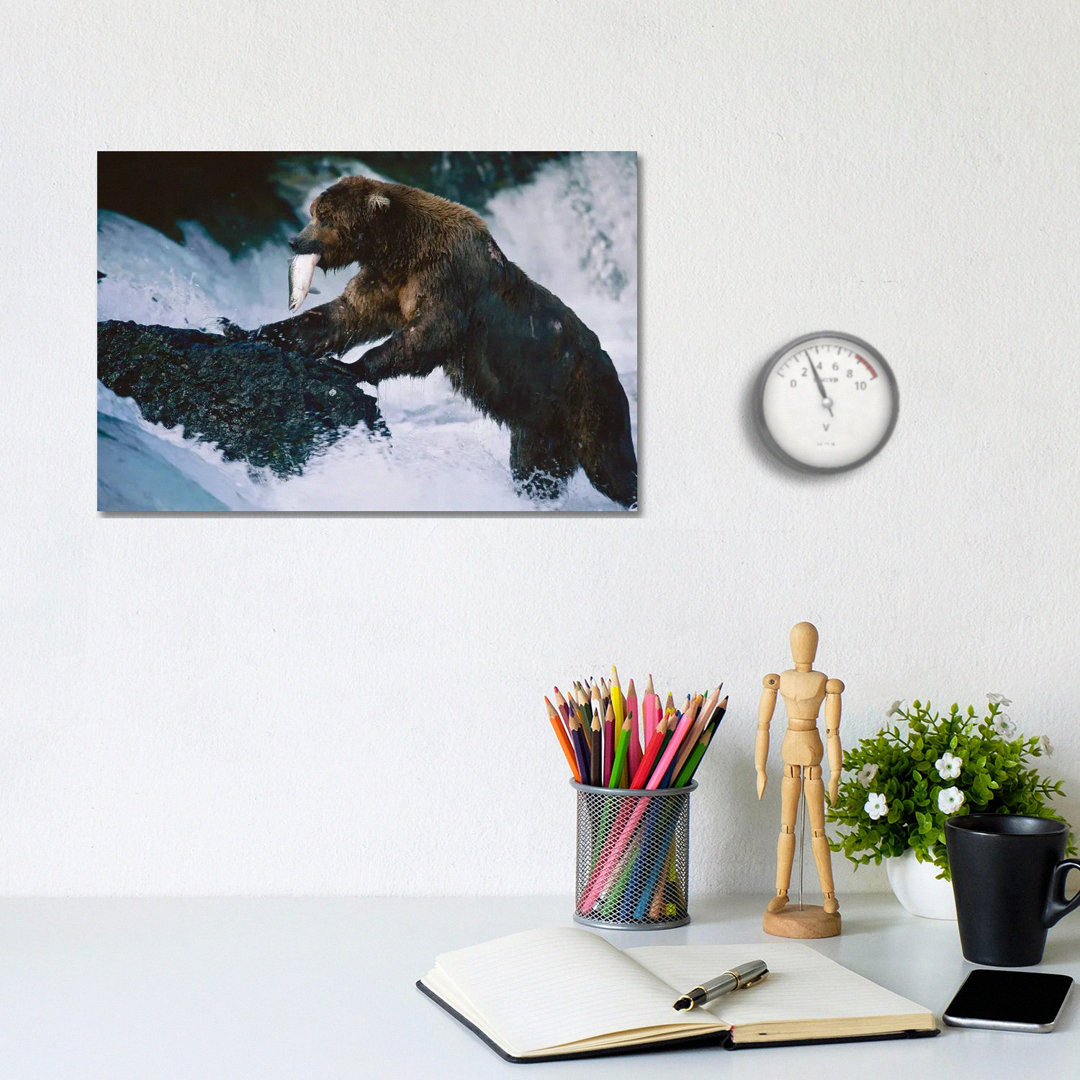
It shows 3 V
